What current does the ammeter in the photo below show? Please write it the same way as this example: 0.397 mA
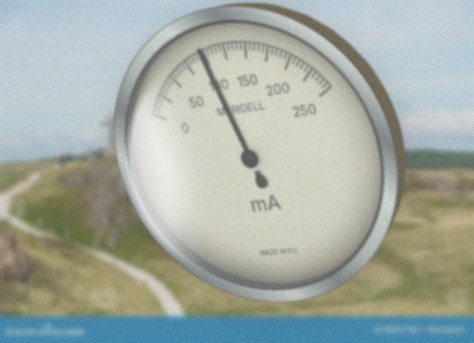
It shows 100 mA
